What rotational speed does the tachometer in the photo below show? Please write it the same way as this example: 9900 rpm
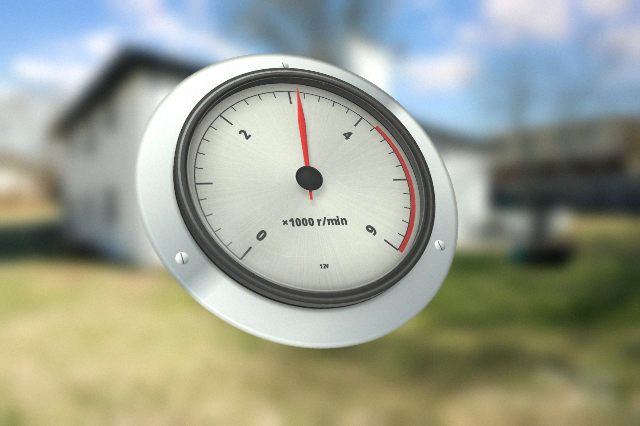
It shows 3100 rpm
